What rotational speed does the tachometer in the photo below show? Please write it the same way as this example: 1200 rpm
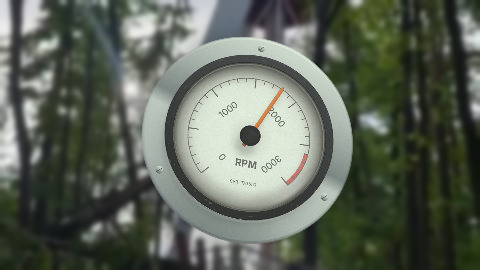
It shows 1800 rpm
